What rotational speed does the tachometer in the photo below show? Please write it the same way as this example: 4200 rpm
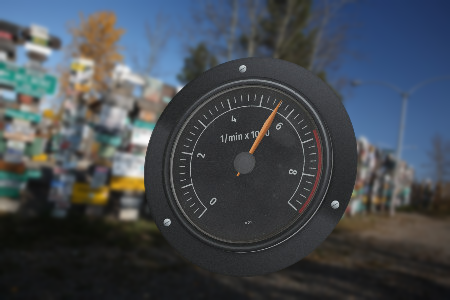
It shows 5600 rpm
